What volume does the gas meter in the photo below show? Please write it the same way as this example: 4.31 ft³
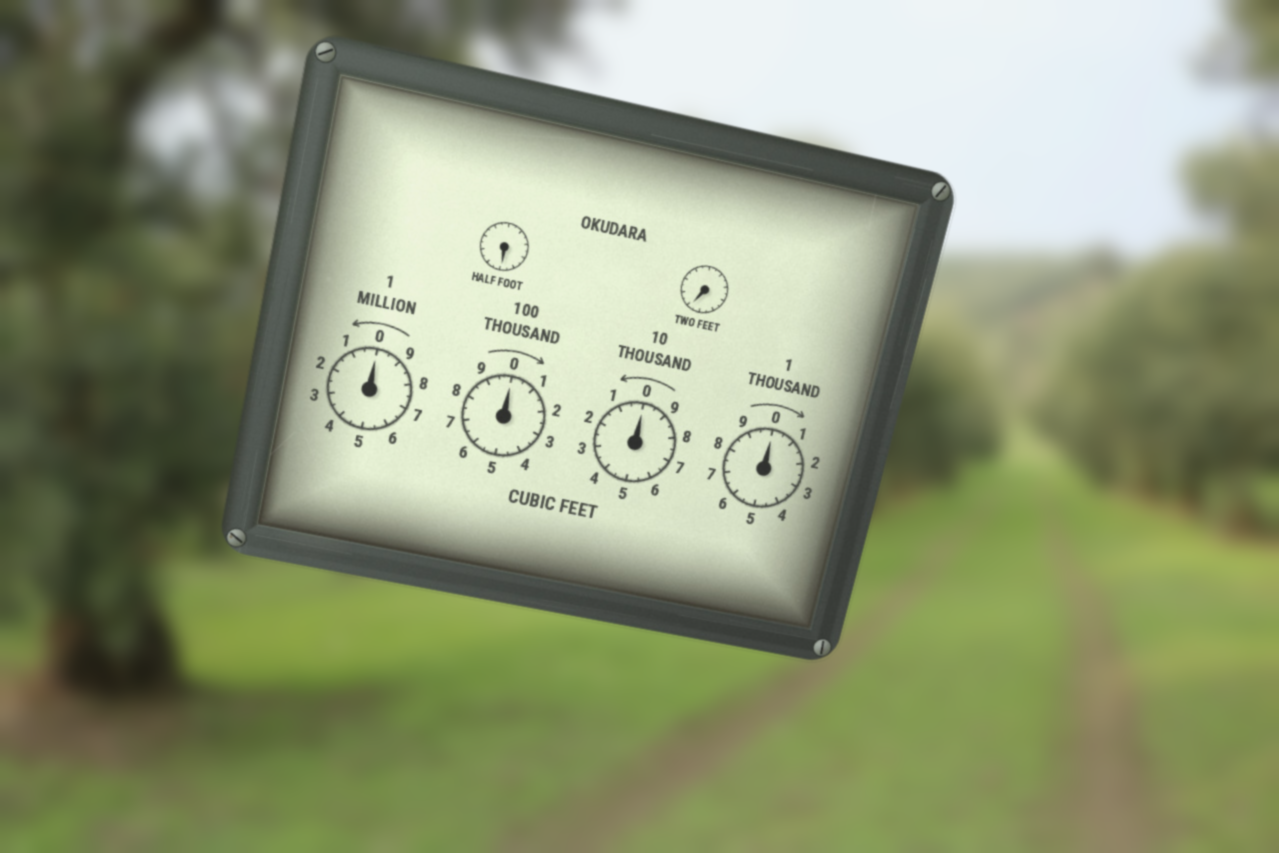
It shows 0 ft³
